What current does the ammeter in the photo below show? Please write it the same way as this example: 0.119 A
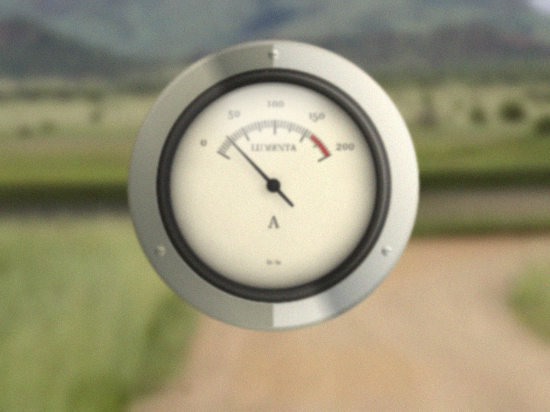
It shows 25 A
